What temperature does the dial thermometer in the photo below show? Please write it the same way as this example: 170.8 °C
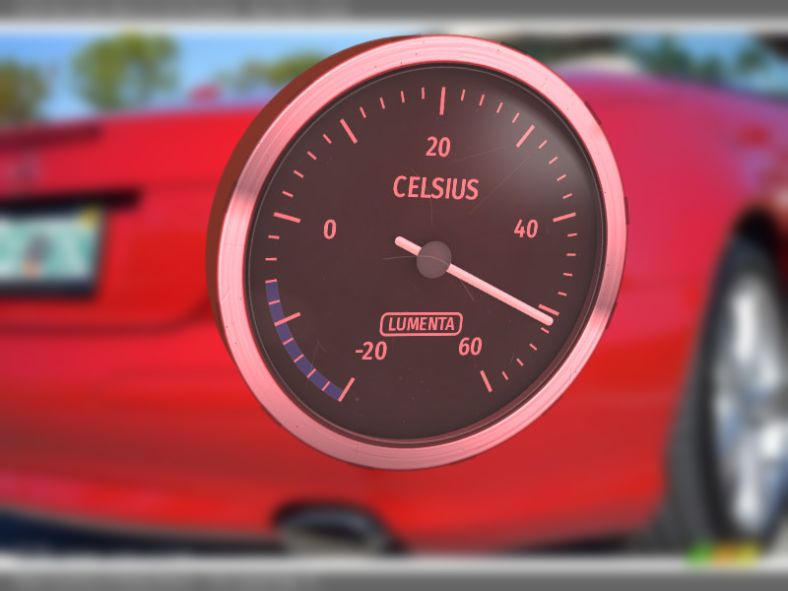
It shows 51 °C
